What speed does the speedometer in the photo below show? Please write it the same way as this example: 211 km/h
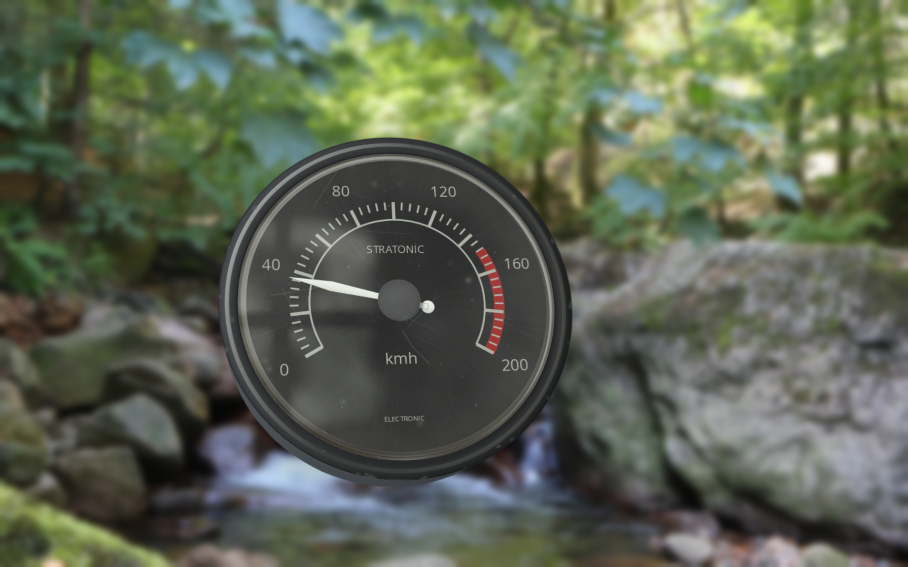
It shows 36 km/h
